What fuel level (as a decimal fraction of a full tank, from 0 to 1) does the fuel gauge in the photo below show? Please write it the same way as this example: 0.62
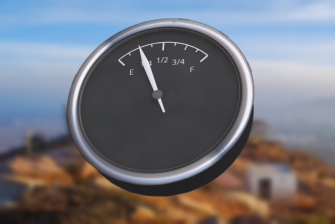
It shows 0.25
